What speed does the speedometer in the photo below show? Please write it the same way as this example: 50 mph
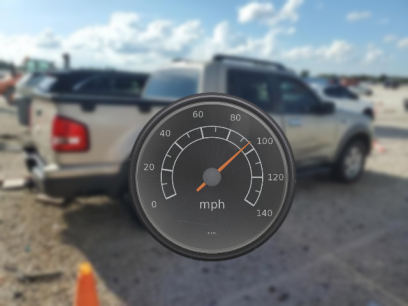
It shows 95 mph
